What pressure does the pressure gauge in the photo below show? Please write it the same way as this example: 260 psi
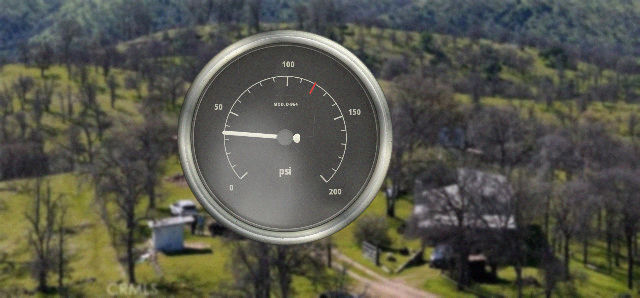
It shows 35 psi
